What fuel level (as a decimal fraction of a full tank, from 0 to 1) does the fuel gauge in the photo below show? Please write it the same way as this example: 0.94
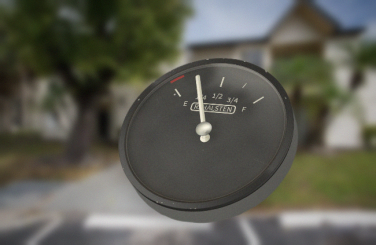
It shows 0.25
